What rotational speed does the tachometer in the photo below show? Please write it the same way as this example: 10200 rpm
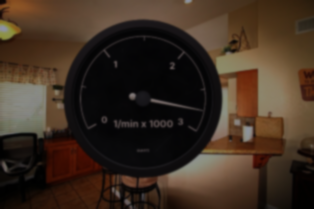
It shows 2750 rpm
